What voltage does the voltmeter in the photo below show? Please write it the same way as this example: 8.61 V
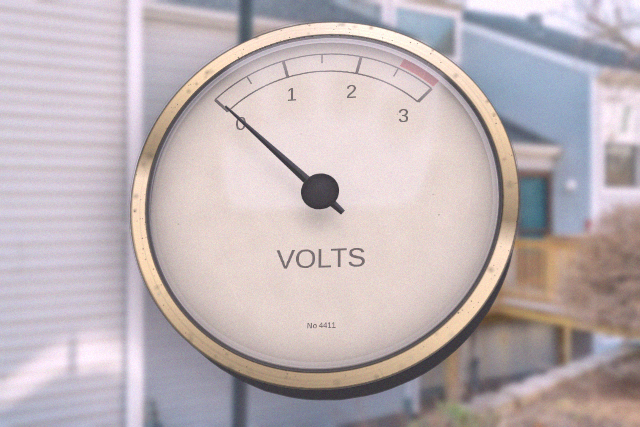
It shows 0 V
